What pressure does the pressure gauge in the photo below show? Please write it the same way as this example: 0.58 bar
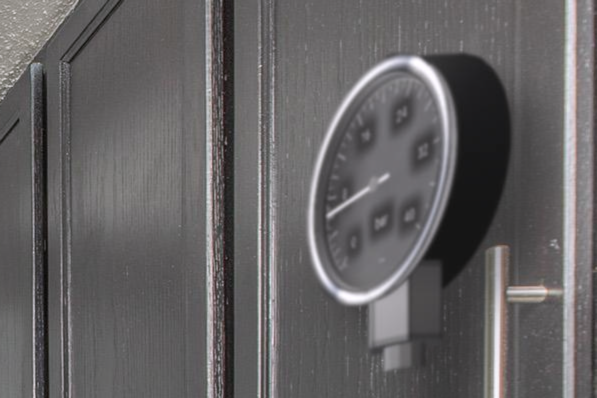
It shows 6 bar
